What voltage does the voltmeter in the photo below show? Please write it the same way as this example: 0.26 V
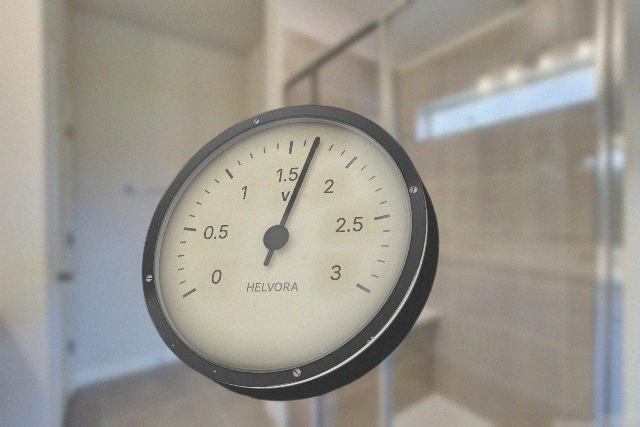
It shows 1.7 V
